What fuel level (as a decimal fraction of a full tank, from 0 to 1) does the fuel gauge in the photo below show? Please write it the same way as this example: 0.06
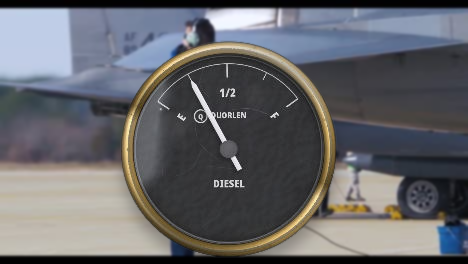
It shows 0.25
